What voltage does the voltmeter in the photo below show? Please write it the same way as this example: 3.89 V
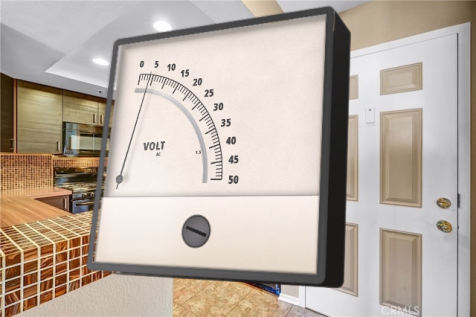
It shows 5 V
